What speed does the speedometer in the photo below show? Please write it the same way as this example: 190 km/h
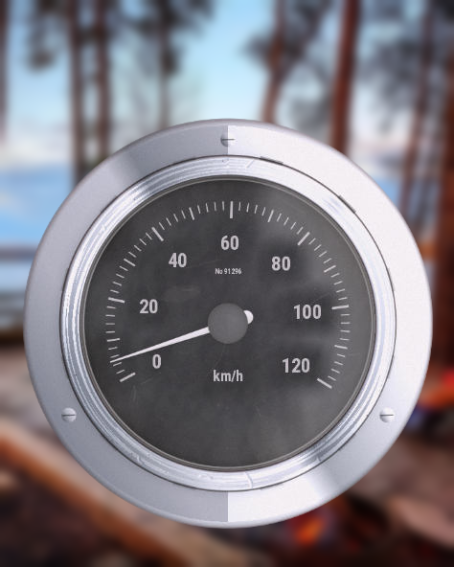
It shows 5 km/h
